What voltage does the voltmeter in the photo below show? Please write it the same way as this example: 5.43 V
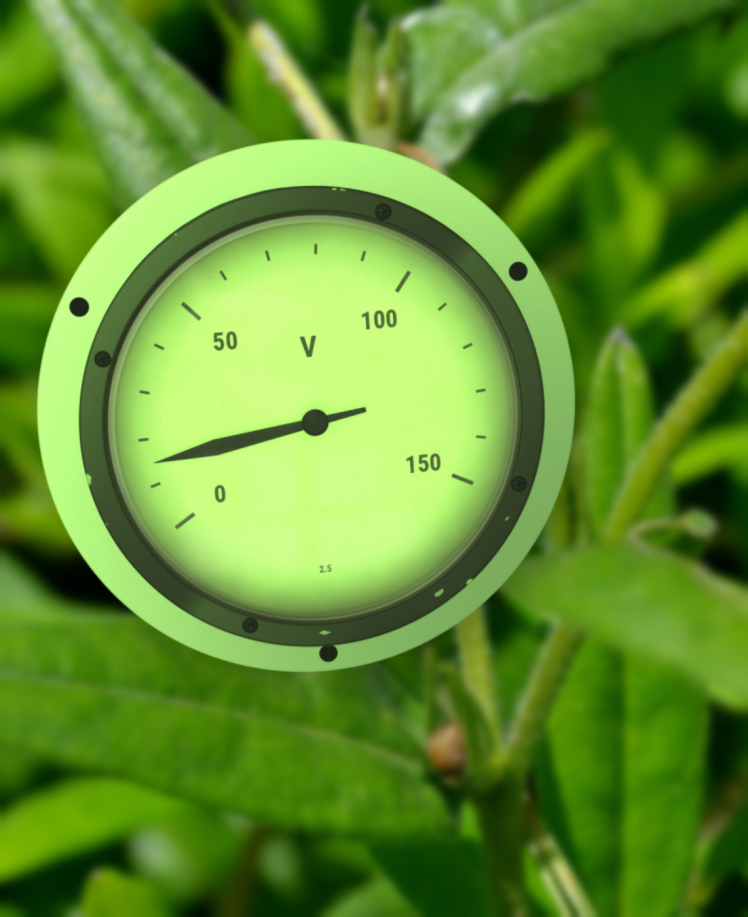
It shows 15 V
